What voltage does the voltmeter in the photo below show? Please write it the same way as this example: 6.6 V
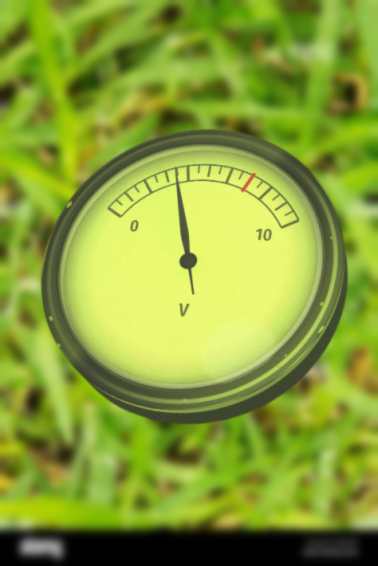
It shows 3.5 V
